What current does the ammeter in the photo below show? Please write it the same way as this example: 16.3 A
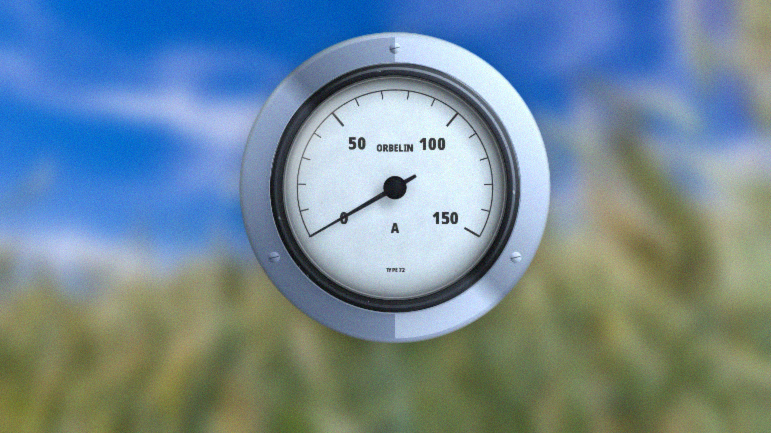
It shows 0 A
